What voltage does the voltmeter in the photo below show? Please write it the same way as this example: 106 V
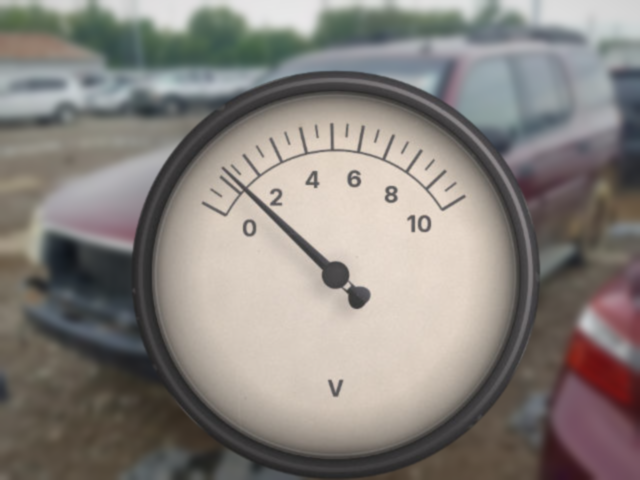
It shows 1.25 V
